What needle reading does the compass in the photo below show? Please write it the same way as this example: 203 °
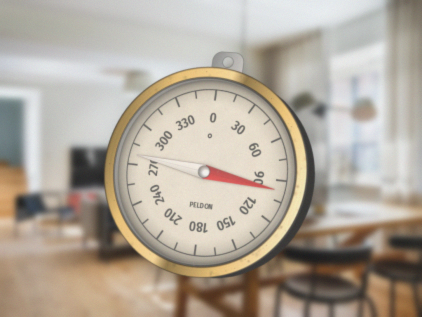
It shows 97.5 °
